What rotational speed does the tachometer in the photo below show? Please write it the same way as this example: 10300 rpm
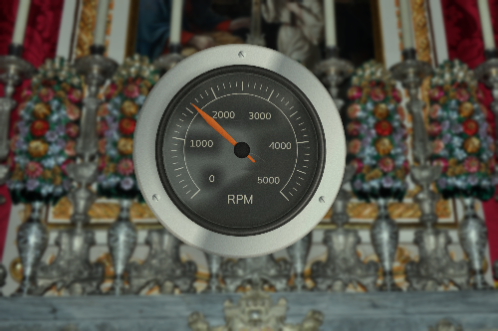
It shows 1600 rpm
